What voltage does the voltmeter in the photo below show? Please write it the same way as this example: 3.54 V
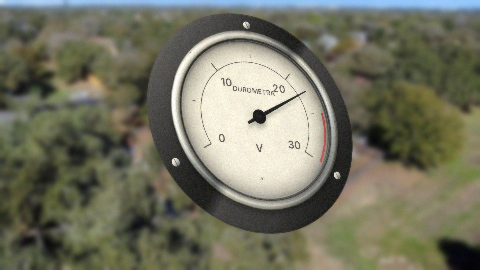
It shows 22.5 V
